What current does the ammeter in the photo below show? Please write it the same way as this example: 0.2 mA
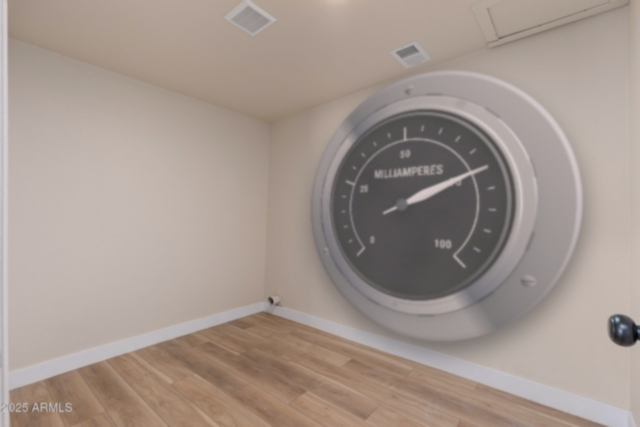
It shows 75 mA
